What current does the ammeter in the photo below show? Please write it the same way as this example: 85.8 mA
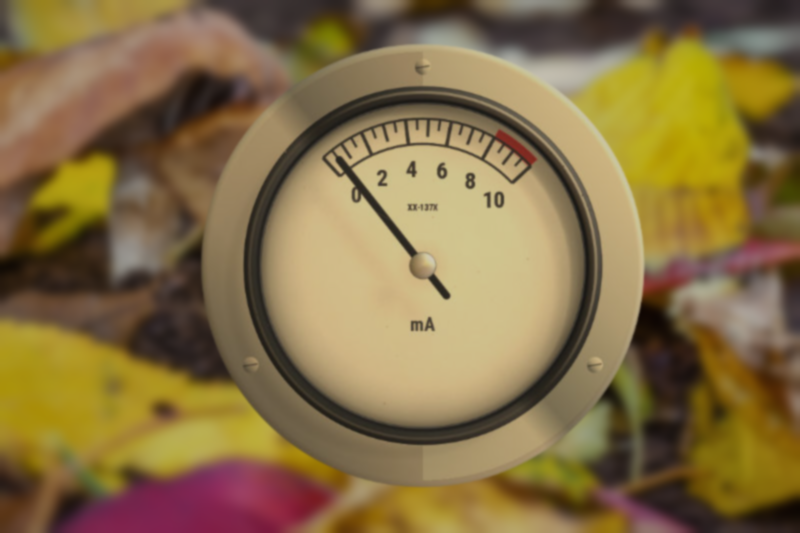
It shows 0.5 mA
